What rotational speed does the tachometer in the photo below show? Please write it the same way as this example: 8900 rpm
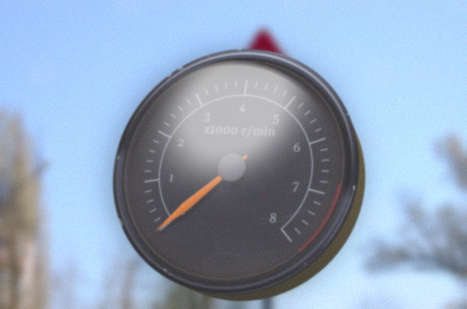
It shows 0 rpm
